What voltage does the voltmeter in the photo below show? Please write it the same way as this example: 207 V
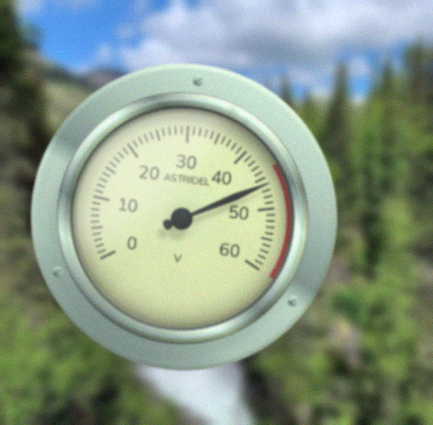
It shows 46 V
